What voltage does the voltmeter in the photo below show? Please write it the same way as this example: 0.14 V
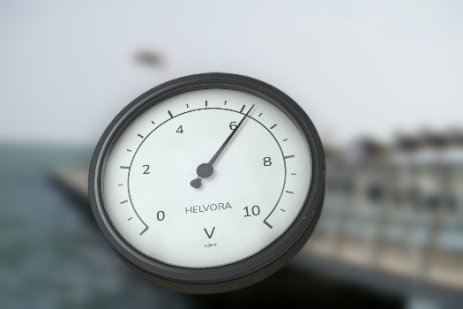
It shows 6.25 V
